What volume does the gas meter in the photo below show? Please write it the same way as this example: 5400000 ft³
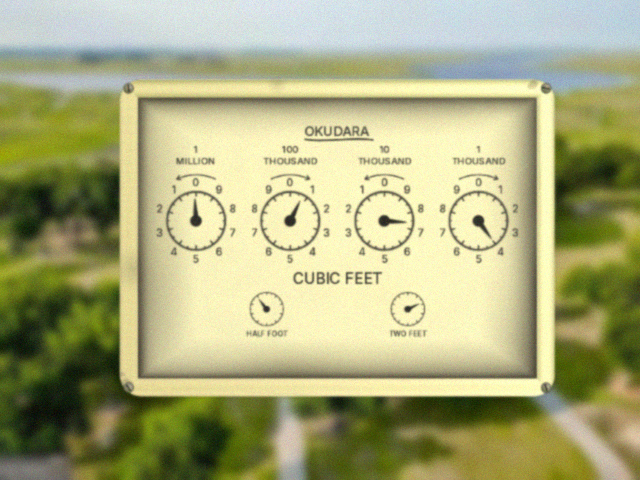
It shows 7400 ft³
